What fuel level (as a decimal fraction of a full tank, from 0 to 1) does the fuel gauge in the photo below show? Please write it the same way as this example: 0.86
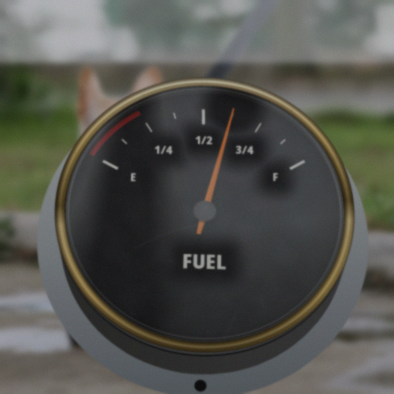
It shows 0.625
